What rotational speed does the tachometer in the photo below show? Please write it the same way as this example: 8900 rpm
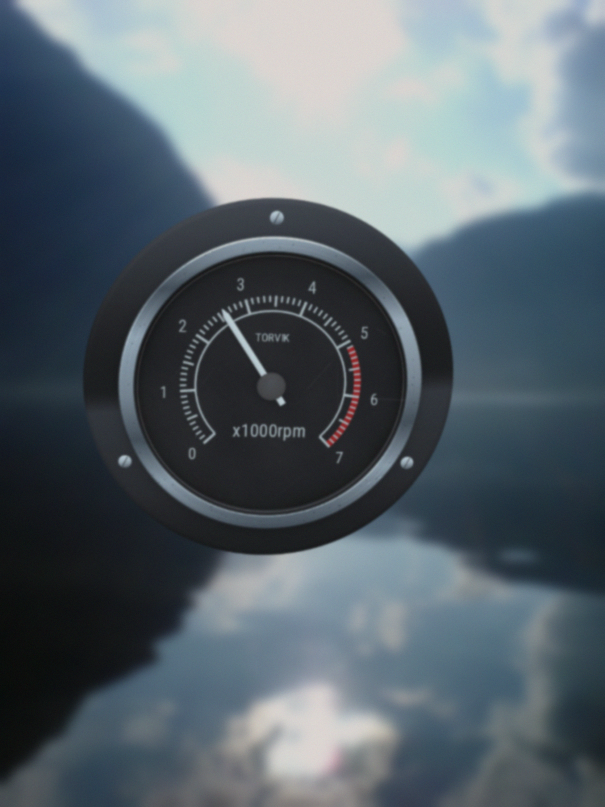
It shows 2600 rpm
